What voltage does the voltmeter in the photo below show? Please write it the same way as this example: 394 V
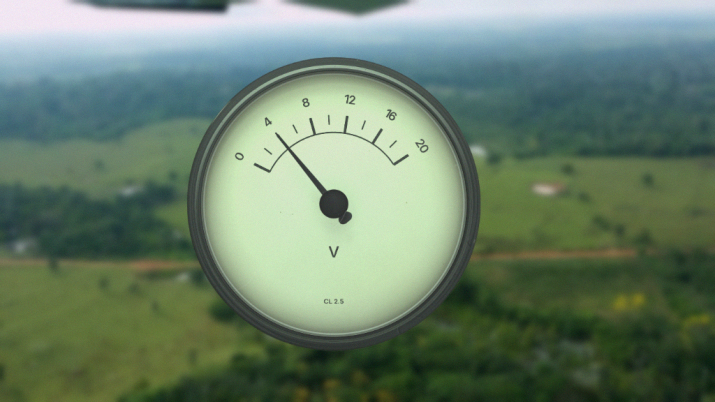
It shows 4 V
